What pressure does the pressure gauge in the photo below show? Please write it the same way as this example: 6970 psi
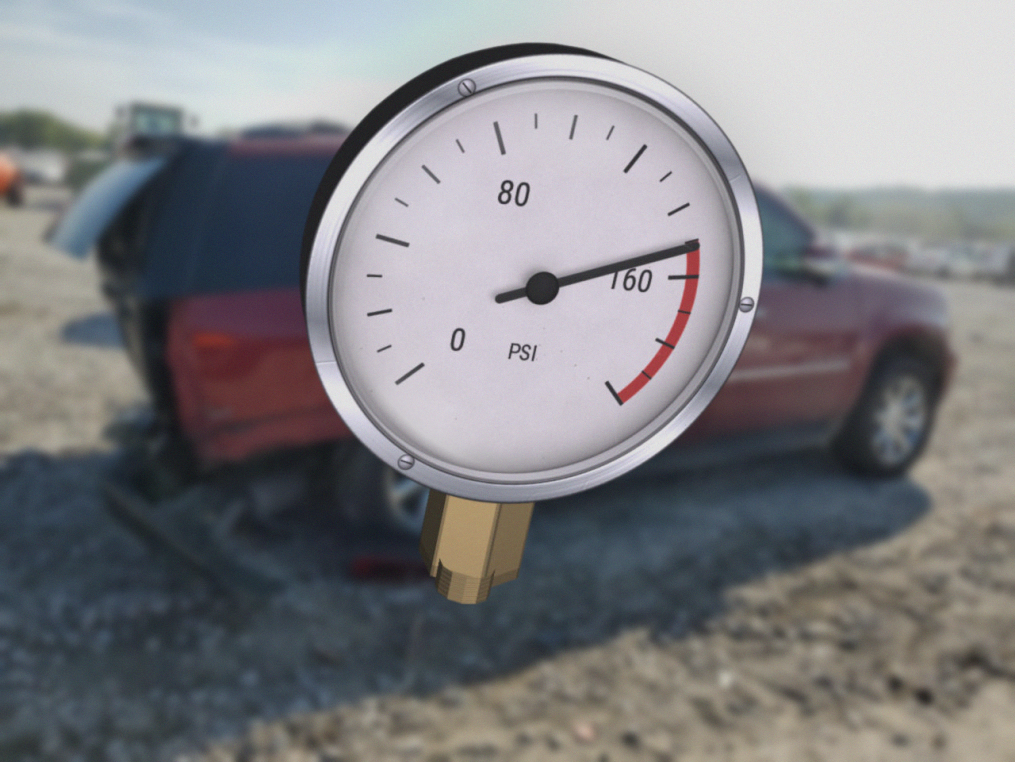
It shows 150 psi
